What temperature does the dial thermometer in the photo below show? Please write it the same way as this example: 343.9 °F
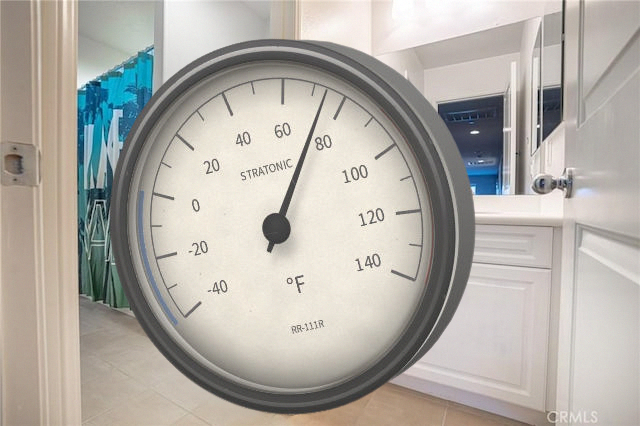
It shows 75 °F
